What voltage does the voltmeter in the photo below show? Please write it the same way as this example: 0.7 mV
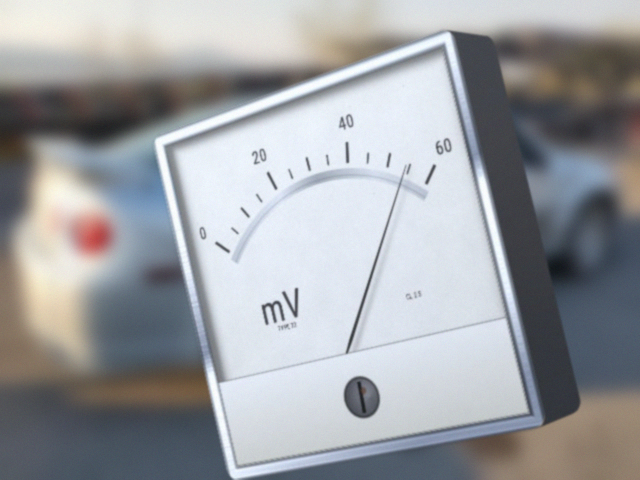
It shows 55 mV
